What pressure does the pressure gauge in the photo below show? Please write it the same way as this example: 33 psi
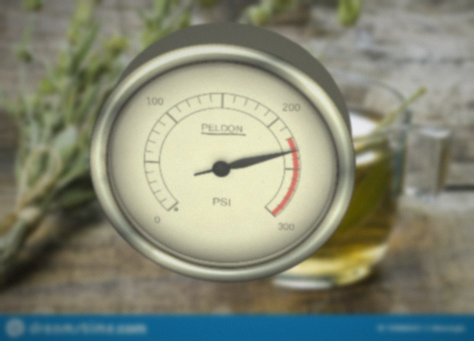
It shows 230 psi
